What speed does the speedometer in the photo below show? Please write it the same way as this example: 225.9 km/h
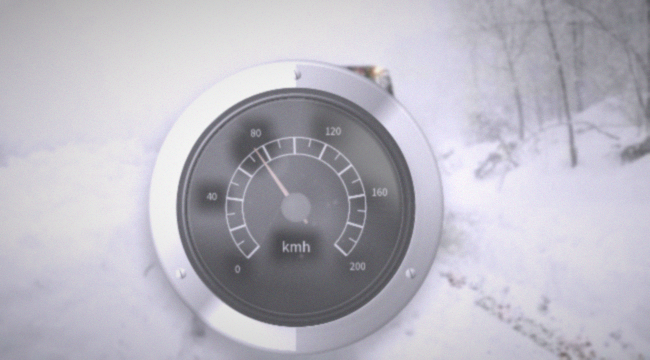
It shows 75 km/h
